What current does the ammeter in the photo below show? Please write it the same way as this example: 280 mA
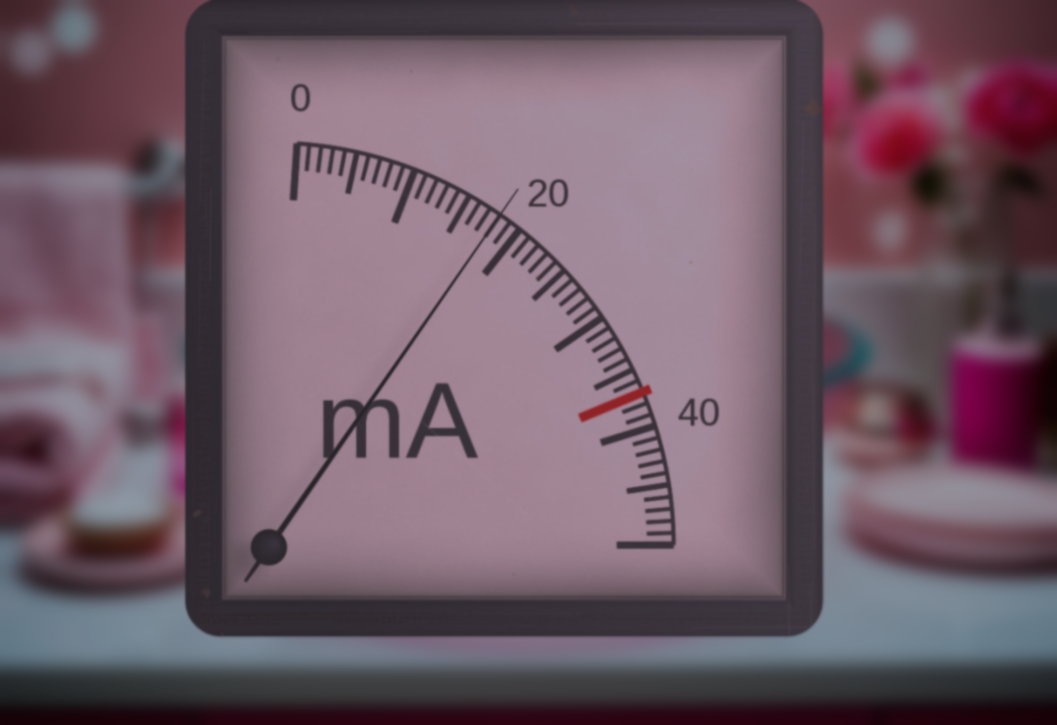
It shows 18 mA
